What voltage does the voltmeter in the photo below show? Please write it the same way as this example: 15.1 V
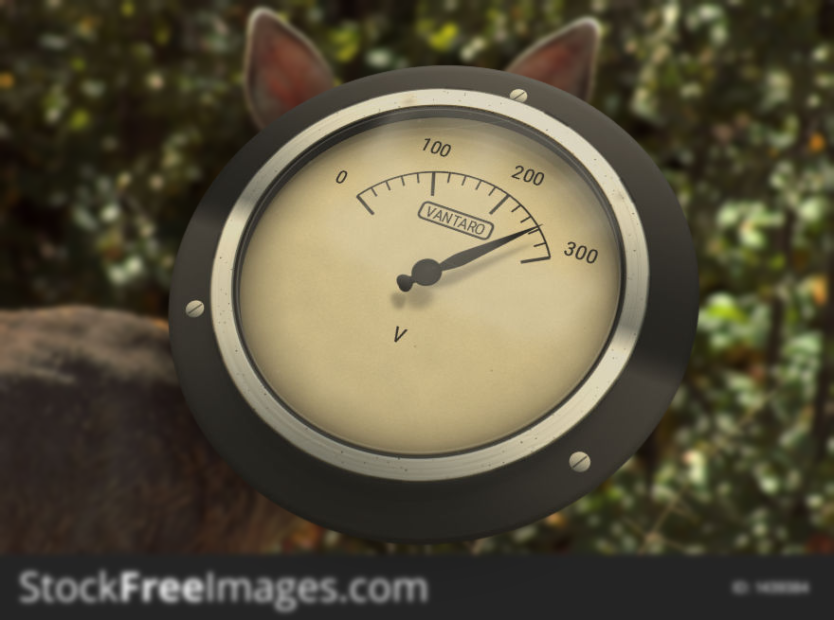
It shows 260 V
